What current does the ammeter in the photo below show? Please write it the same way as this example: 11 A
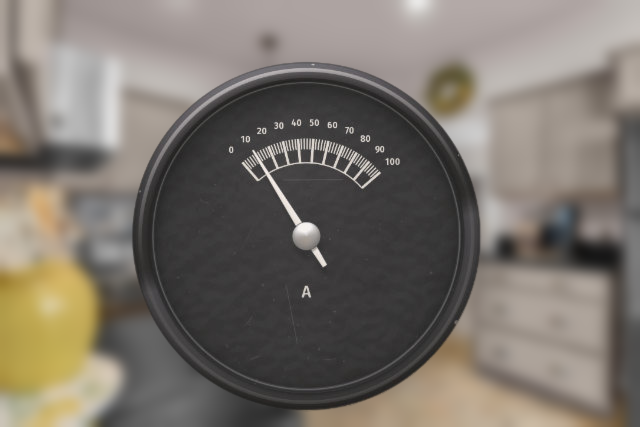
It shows 10 A
